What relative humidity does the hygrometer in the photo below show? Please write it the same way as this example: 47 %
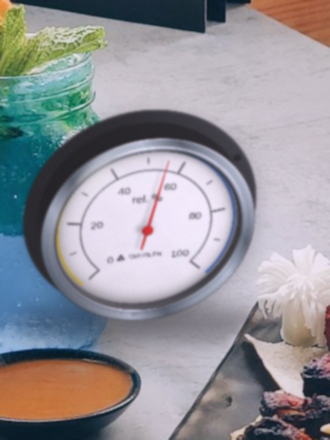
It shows 55 %
